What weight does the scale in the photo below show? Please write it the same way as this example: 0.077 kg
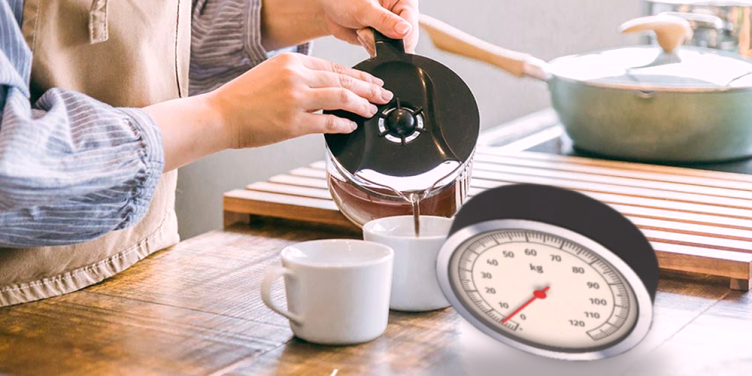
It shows 5 kg
